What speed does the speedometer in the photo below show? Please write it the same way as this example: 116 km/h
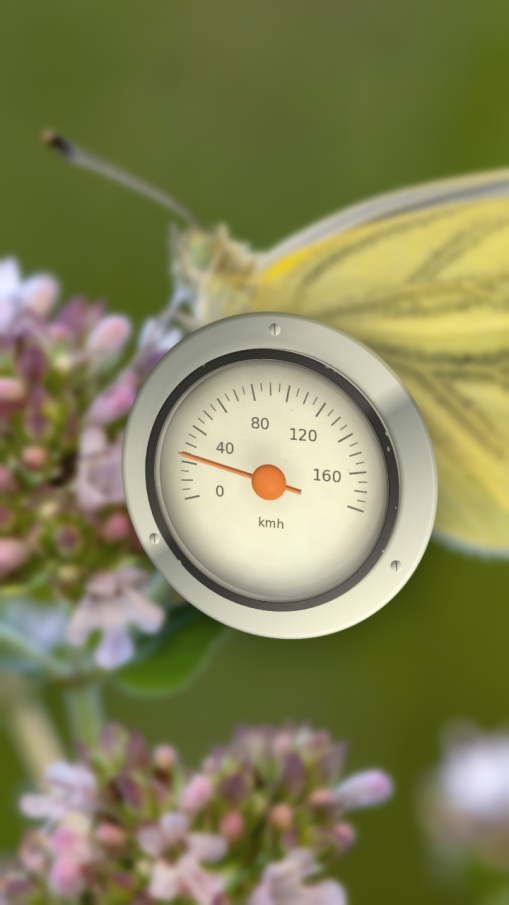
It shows 25 km/h
